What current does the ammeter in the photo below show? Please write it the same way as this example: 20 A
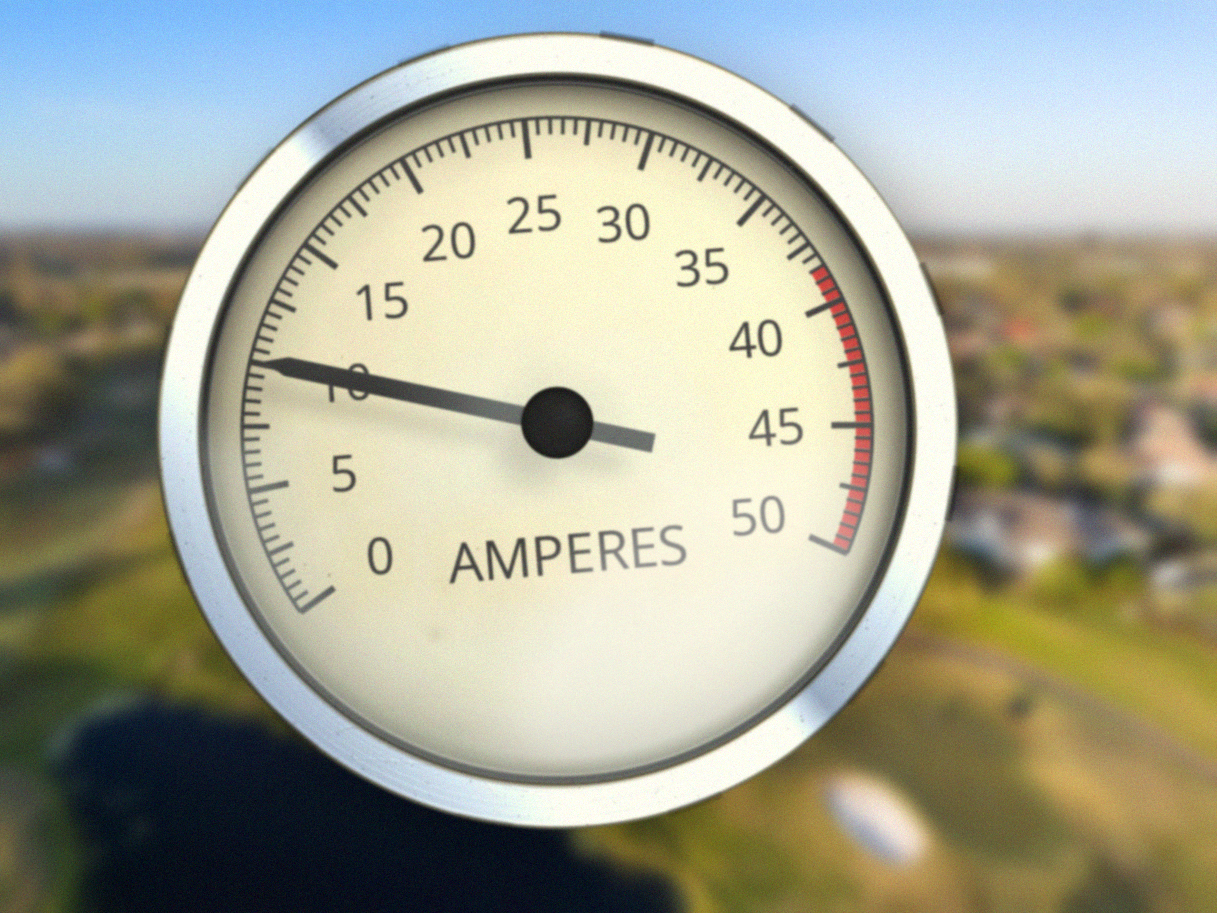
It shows 10 A
